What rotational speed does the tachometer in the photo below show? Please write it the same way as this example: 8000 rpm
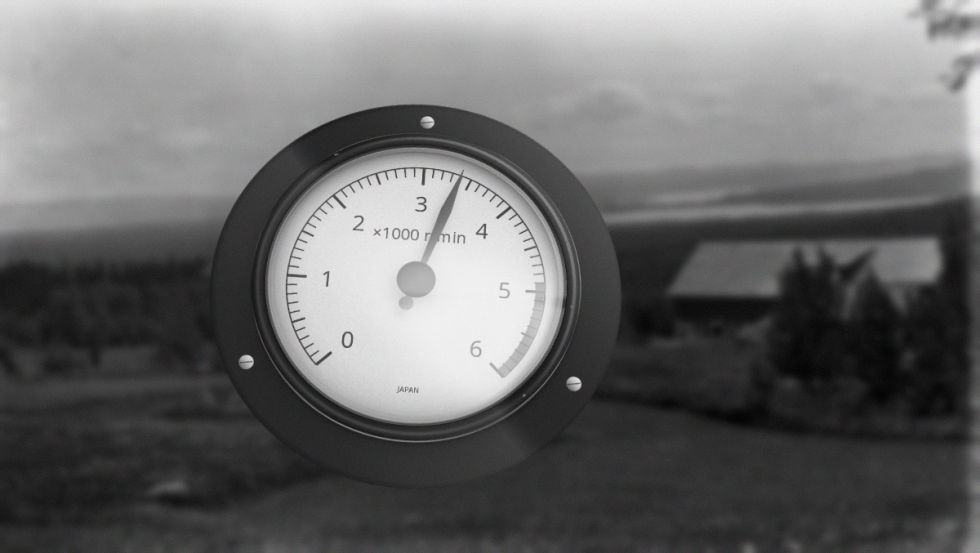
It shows 3400 rpm
